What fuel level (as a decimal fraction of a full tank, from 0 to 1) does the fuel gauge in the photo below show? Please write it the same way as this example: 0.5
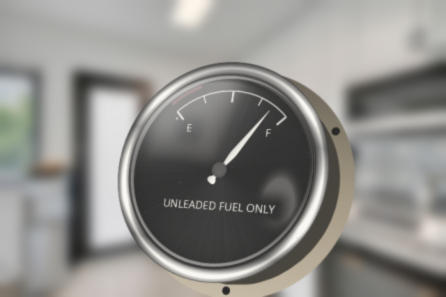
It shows 0.875
